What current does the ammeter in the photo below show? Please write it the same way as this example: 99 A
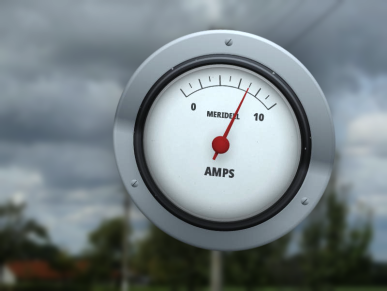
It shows 7 A
